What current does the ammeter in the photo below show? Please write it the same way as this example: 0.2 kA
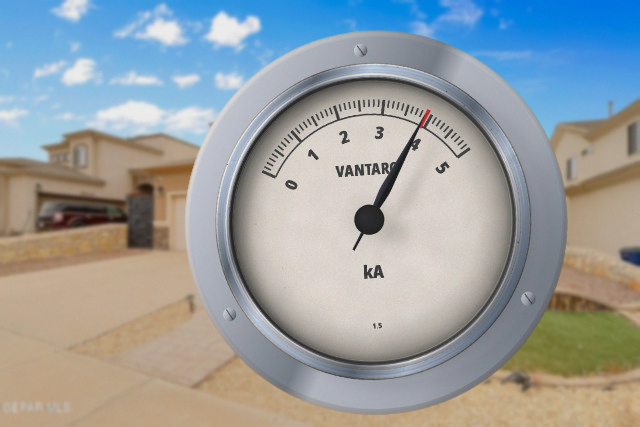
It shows 3.9 kA
